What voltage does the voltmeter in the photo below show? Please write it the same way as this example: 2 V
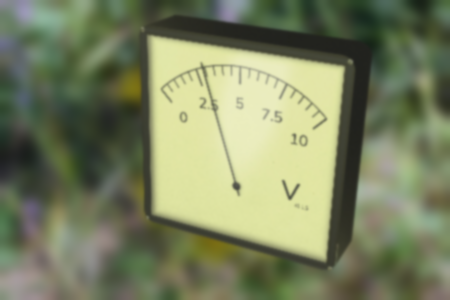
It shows 3 V
